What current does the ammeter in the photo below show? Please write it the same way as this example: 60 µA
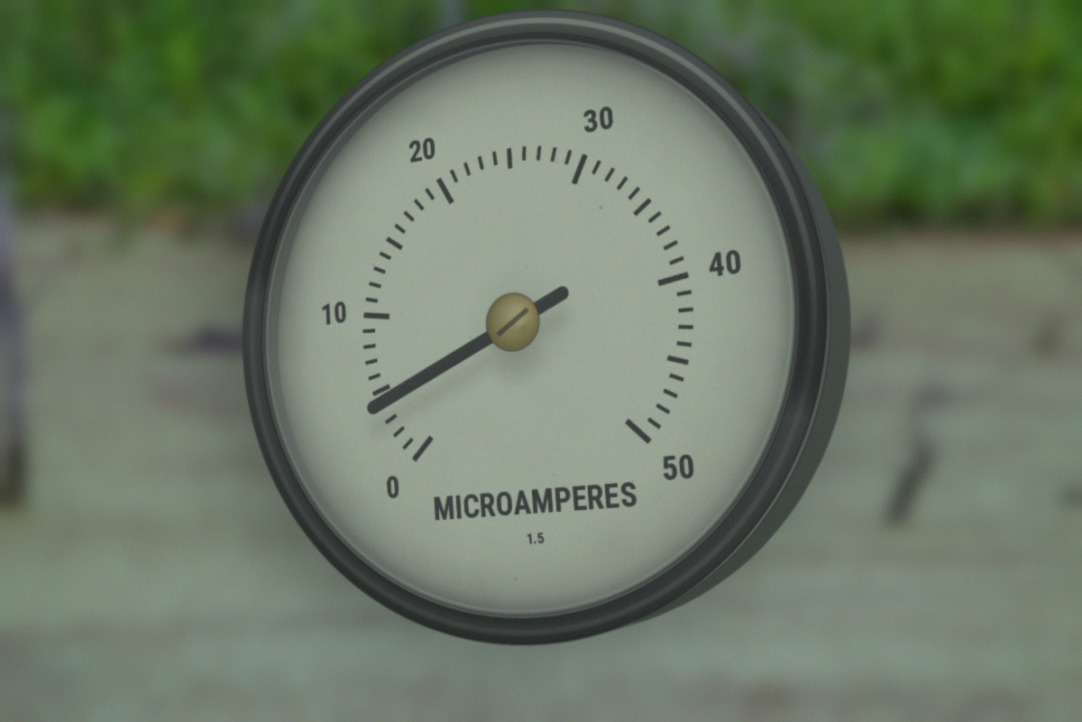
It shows 4 µA
